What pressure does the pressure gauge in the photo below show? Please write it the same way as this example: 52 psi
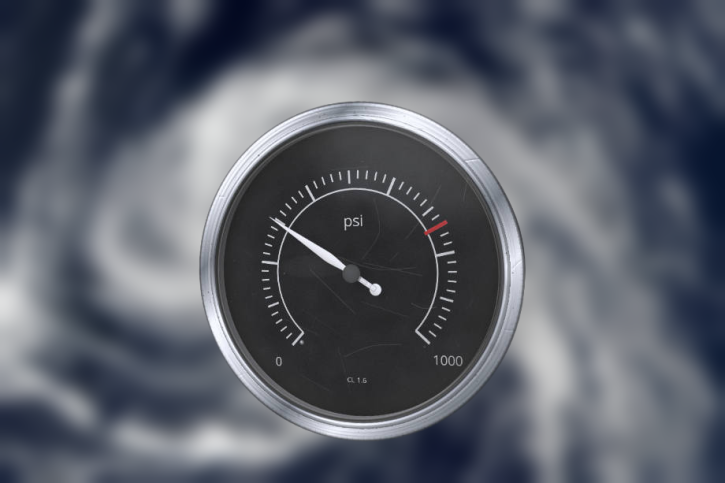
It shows 300 psi
